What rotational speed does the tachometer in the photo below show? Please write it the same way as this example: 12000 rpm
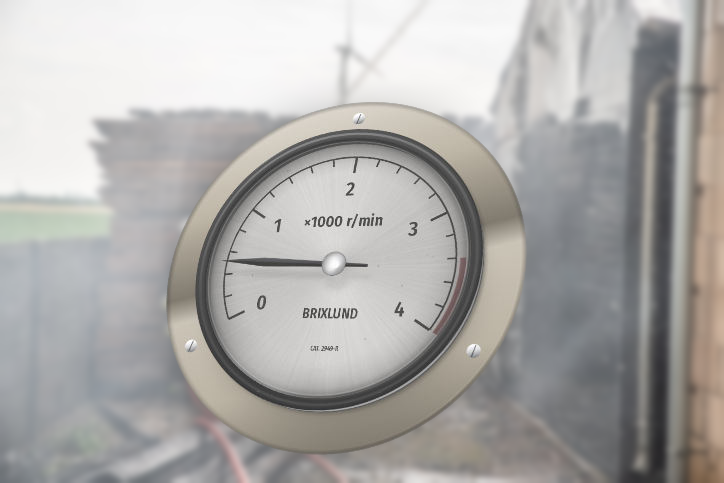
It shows 500 rpm
